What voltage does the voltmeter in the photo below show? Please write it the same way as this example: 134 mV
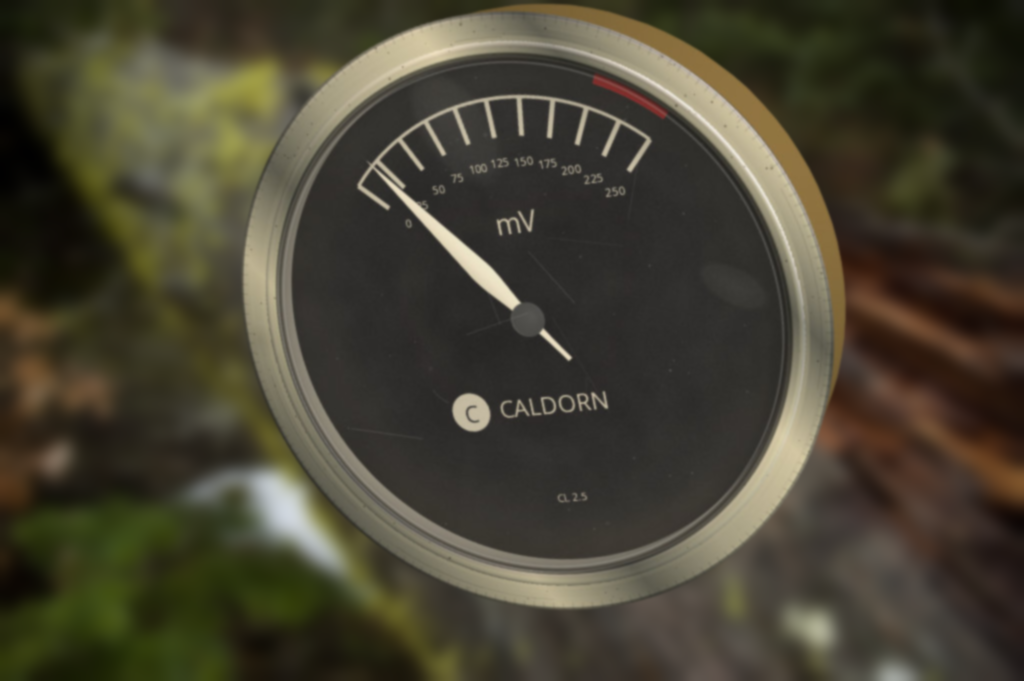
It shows 25 mV
